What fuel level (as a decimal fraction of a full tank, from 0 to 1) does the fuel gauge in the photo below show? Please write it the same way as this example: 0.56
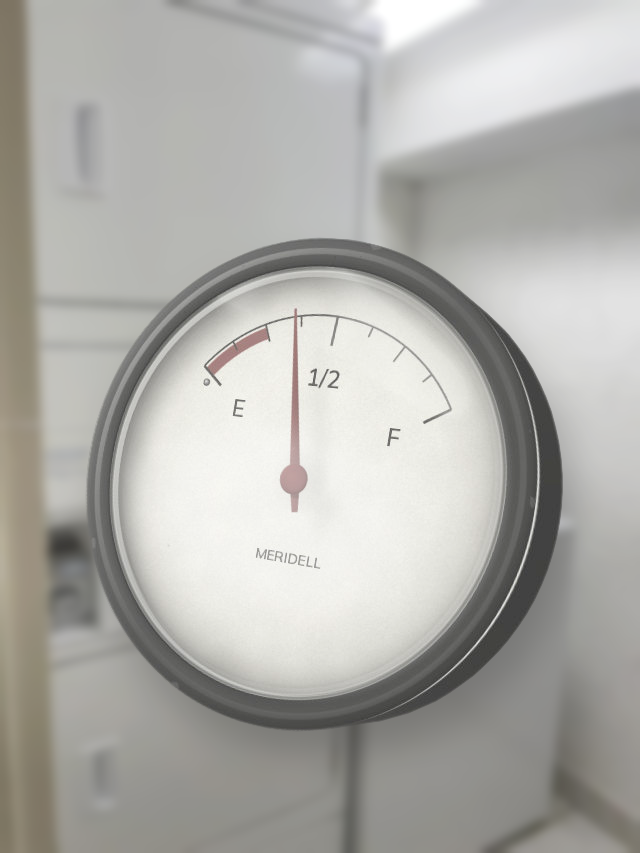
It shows 0.375
